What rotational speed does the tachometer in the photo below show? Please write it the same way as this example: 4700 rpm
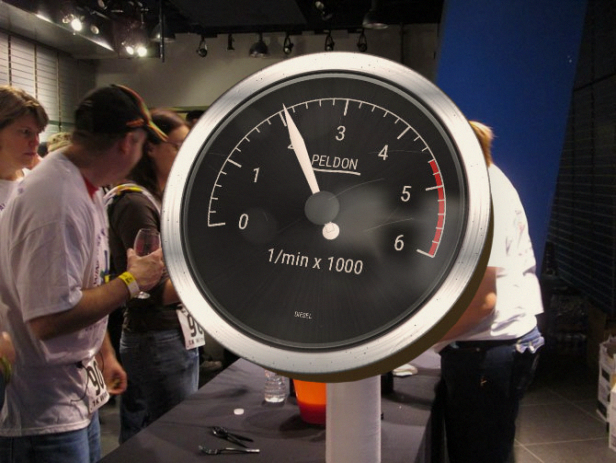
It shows 2100 rpm
